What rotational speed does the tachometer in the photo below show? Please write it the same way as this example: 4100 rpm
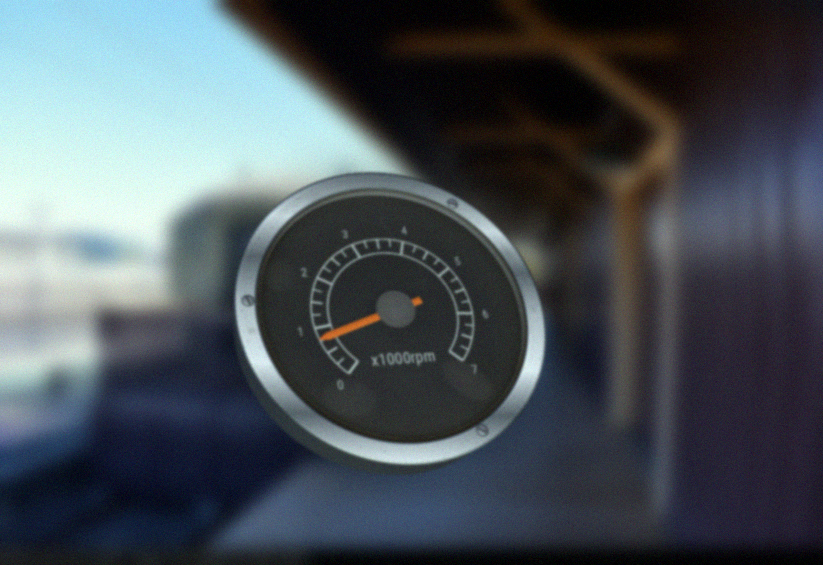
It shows 750 rpm
